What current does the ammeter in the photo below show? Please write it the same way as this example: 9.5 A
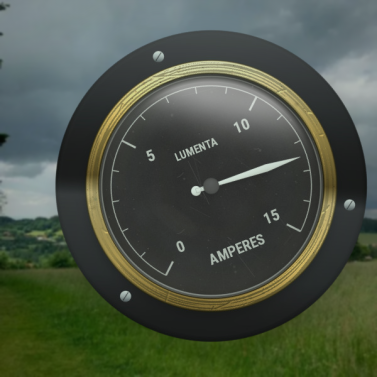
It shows 12.5 A
